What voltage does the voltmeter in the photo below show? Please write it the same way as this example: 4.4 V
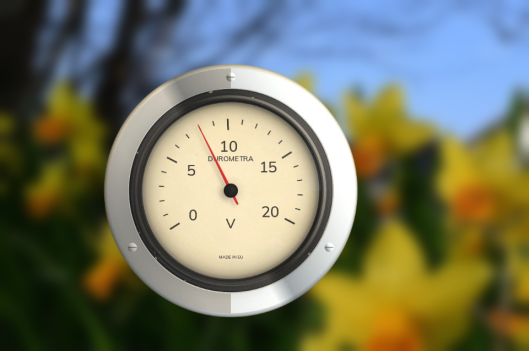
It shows 8 V
